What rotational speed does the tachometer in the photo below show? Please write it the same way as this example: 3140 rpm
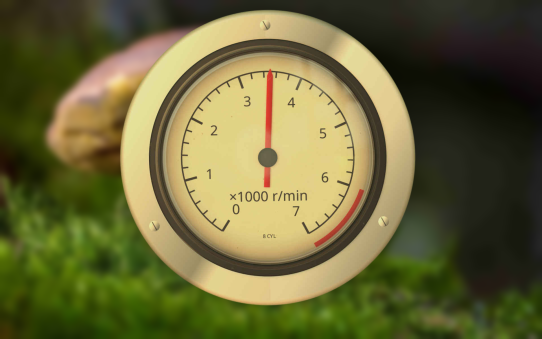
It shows 3500 rpm
